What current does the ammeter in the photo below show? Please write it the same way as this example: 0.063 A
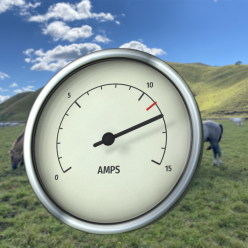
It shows 12 A
